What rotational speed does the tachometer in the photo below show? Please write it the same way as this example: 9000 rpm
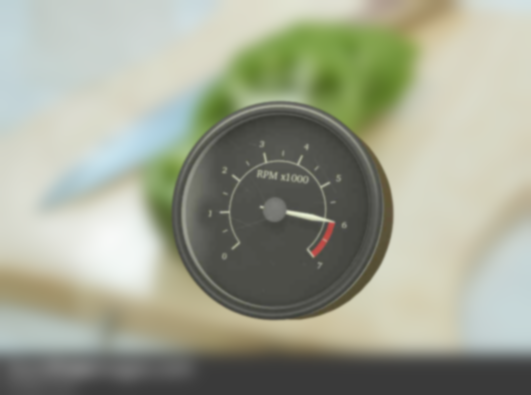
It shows 6000 rpm
